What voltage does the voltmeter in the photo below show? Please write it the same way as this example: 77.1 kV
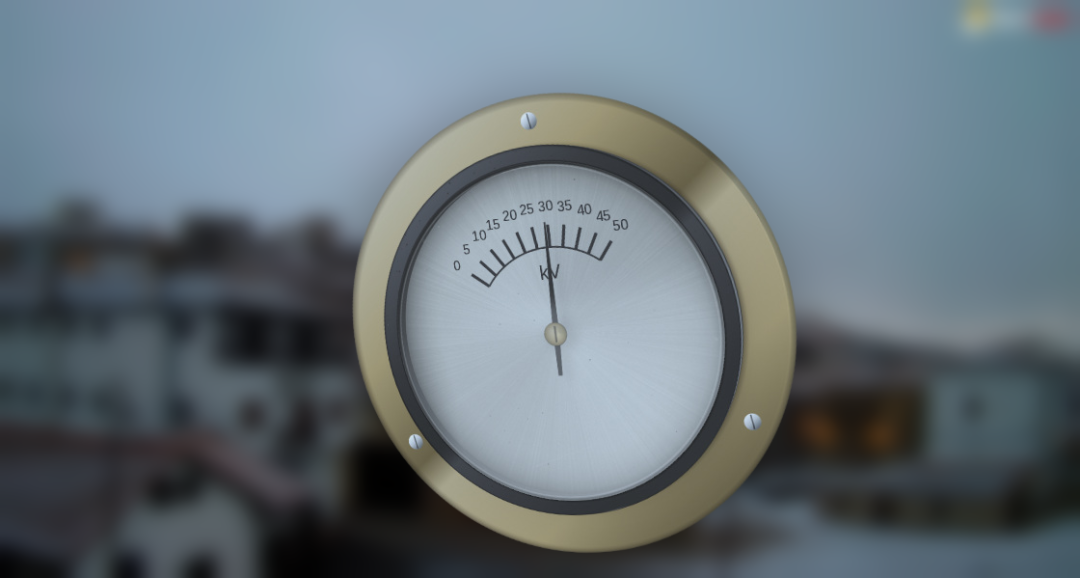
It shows 30 kV
